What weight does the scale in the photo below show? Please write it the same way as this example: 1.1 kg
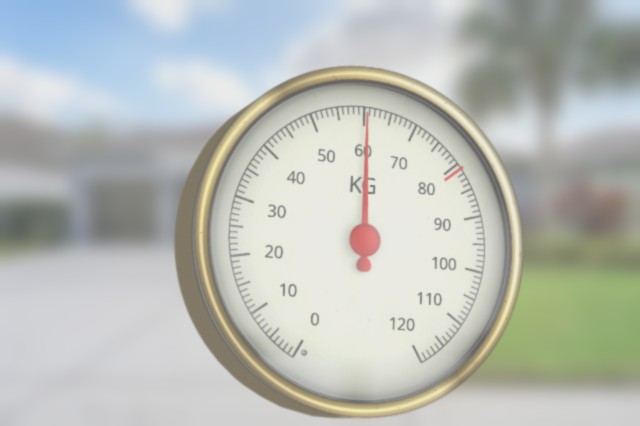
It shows 60 kg
